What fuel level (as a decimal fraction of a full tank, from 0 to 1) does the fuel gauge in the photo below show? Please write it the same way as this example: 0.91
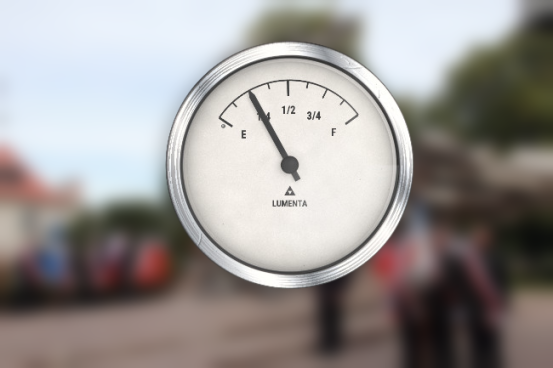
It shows 0.25
